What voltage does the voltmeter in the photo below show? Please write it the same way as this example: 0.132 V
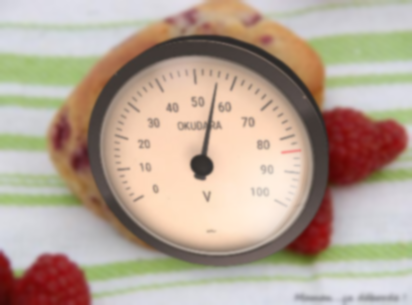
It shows 56 V
